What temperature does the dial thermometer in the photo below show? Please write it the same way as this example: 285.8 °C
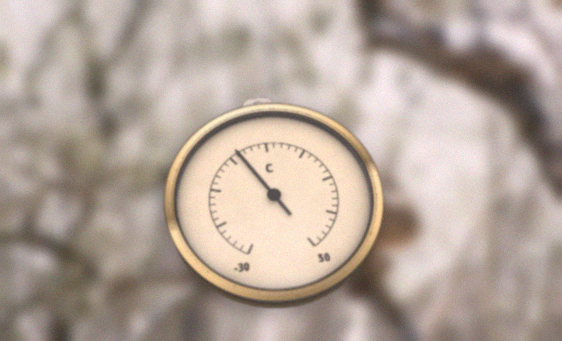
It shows 2 °C
